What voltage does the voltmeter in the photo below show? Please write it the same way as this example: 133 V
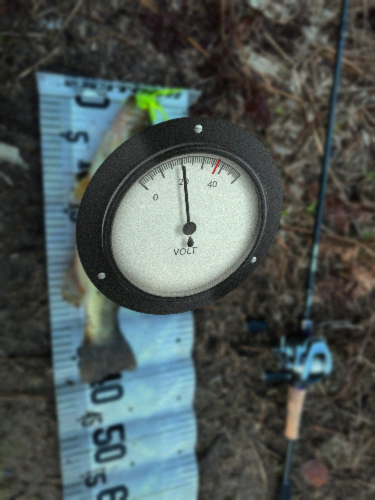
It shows 20 V
